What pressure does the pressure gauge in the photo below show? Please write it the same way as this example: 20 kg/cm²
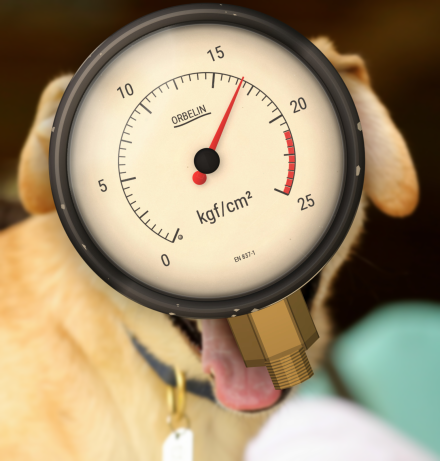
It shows 16.75 kg/cm²
